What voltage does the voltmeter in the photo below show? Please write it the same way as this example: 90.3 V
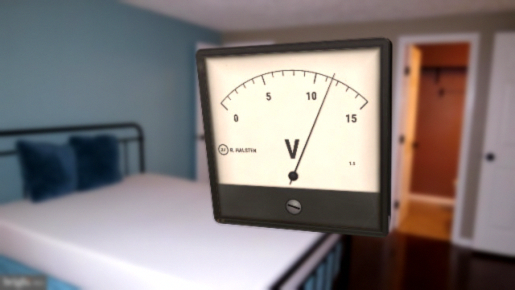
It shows 11.5 V
